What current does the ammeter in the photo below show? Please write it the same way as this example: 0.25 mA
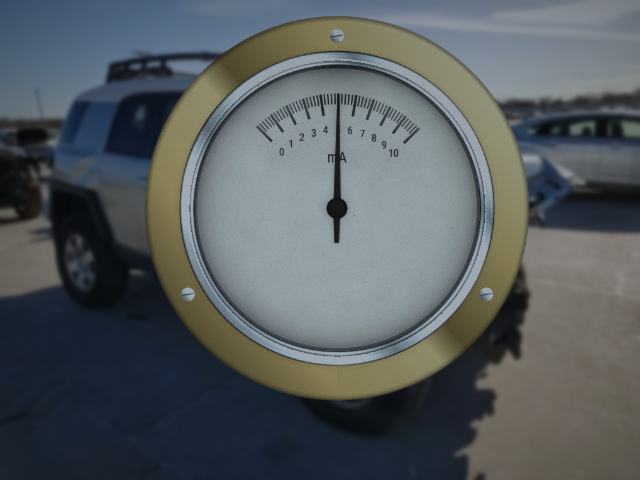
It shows 5 mA
